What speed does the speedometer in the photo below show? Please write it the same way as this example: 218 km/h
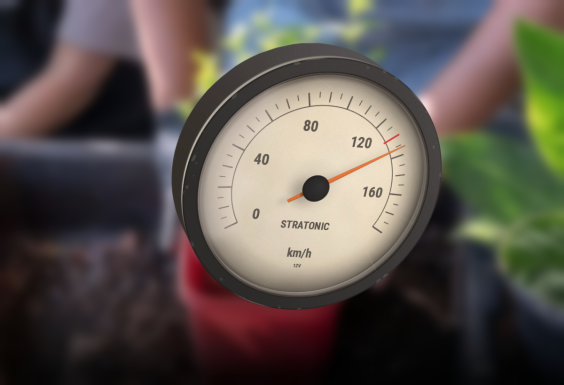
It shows 135 km/h
